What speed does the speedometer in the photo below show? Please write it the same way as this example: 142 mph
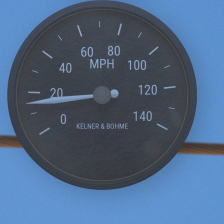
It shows 15 mph
